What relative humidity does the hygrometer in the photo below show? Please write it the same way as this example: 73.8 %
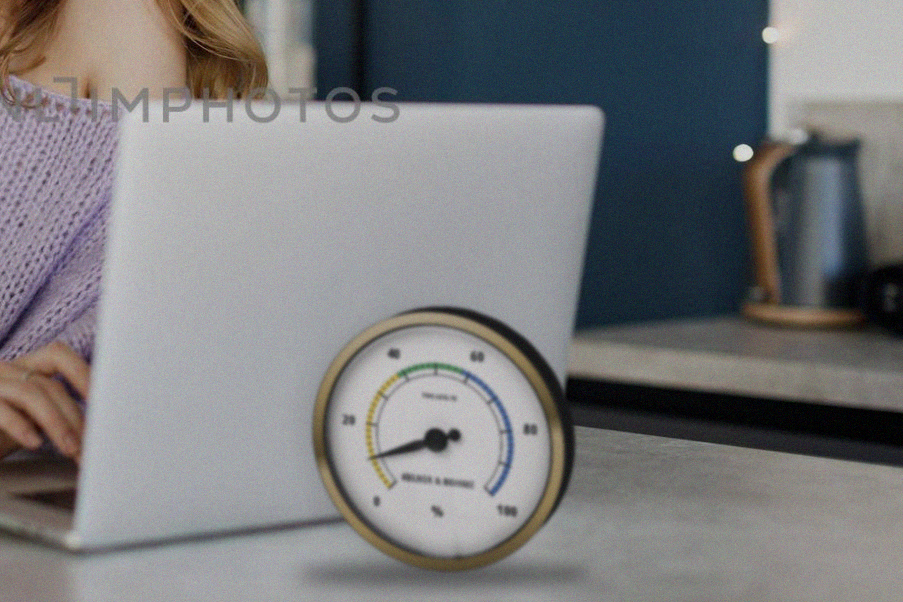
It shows 10 %
